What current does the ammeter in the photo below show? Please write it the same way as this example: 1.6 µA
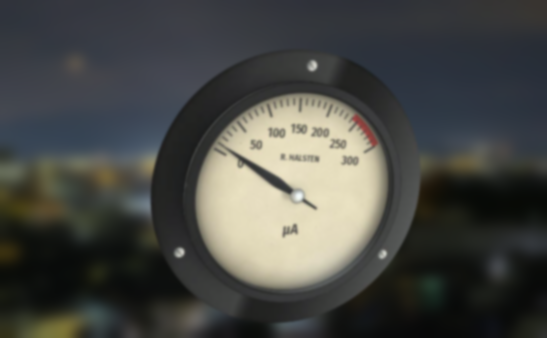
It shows 10 µA
